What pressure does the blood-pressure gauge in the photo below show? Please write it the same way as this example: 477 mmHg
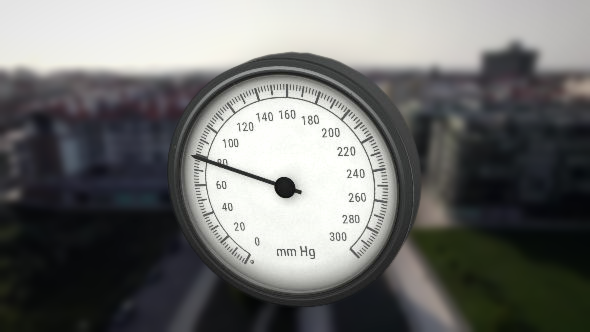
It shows 80 mmHg
